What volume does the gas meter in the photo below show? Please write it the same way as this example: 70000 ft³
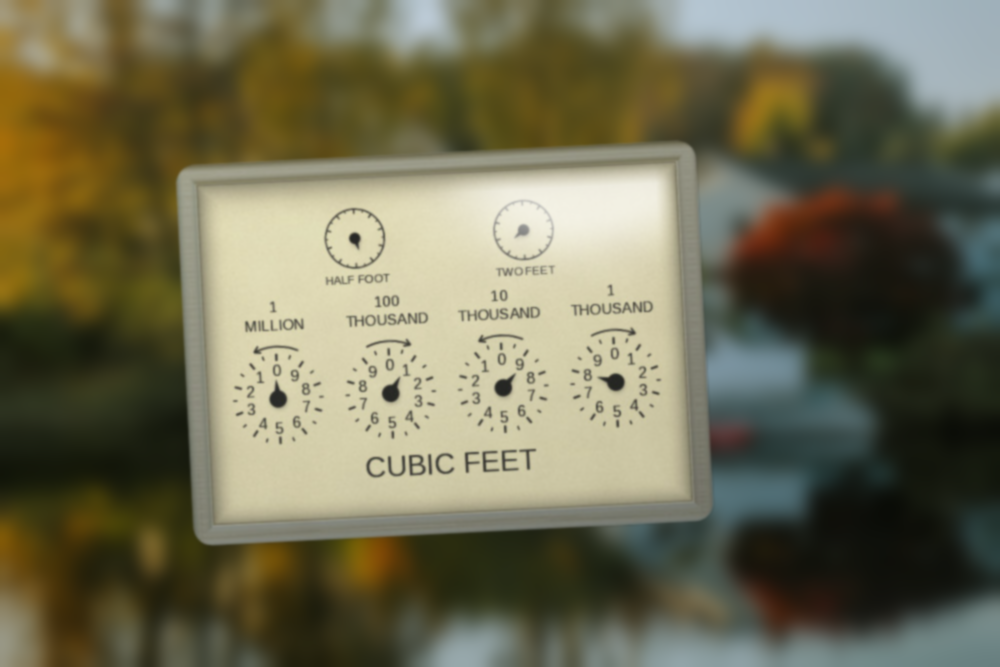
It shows 8800 ft³
